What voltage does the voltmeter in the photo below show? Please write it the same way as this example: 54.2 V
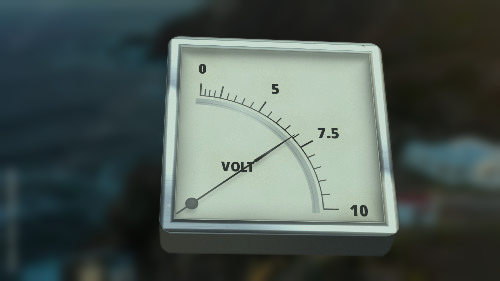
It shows 7 V
